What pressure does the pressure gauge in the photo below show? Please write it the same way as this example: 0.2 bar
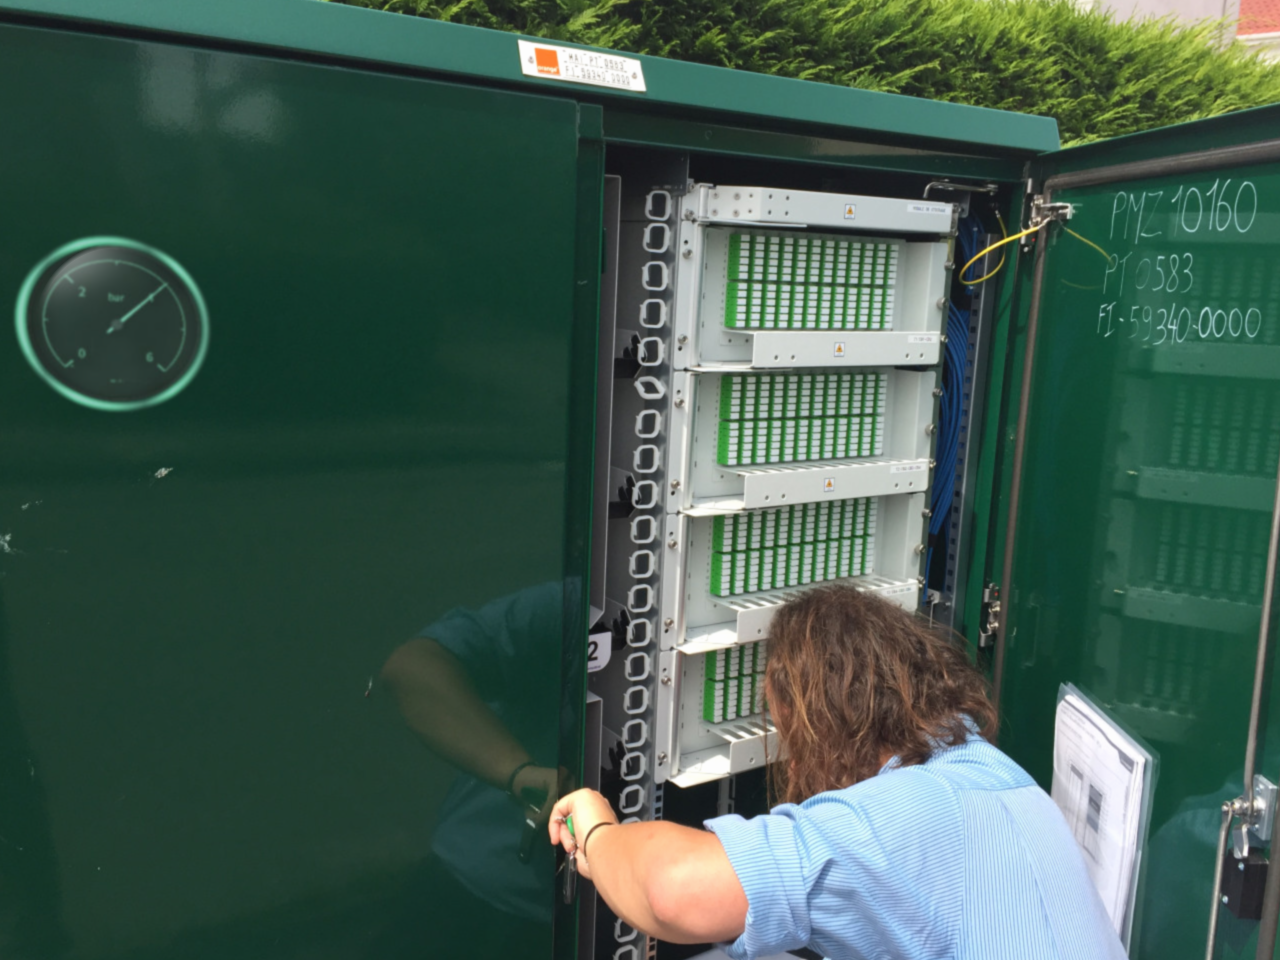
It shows 4 bar
